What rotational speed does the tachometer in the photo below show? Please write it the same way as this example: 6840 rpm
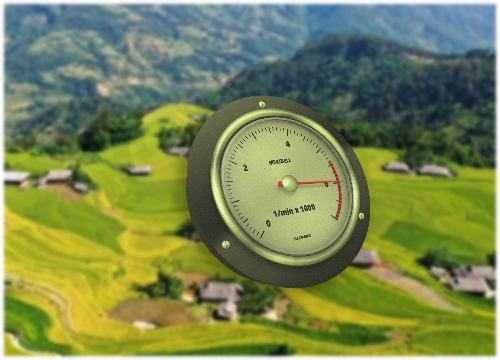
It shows 6000 rpm
